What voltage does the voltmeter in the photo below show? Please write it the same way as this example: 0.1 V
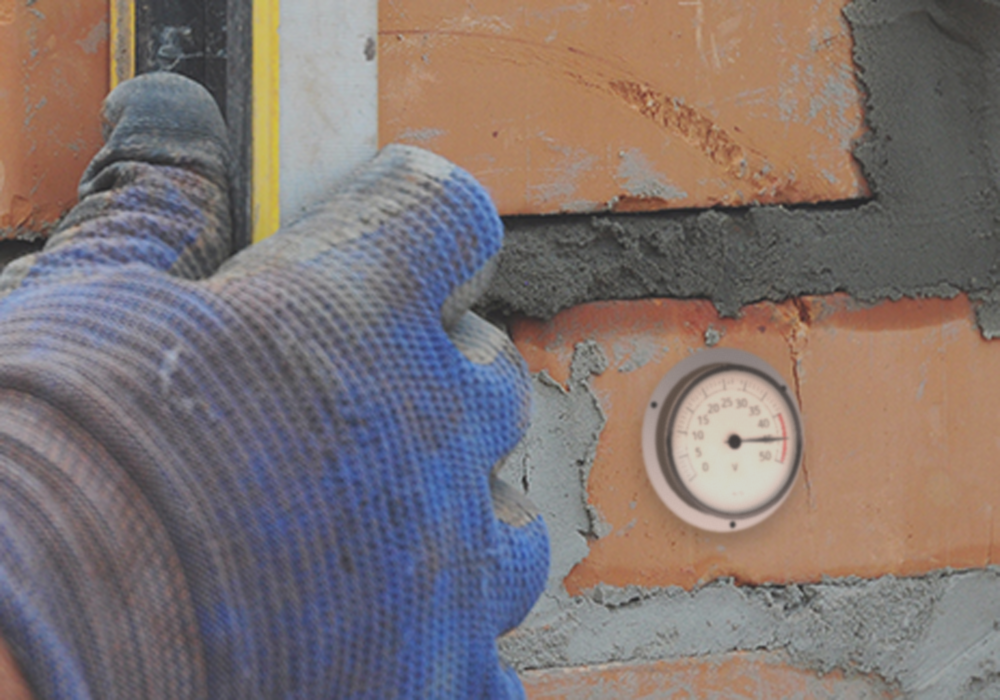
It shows 45 V
